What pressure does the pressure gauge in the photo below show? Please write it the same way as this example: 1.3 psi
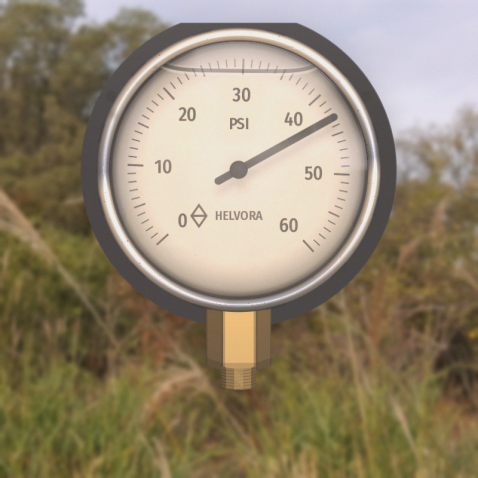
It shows 43 psi
